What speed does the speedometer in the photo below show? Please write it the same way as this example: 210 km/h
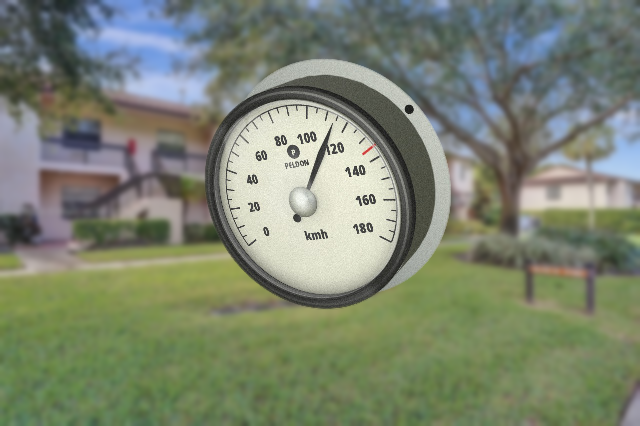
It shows 115 km/h
